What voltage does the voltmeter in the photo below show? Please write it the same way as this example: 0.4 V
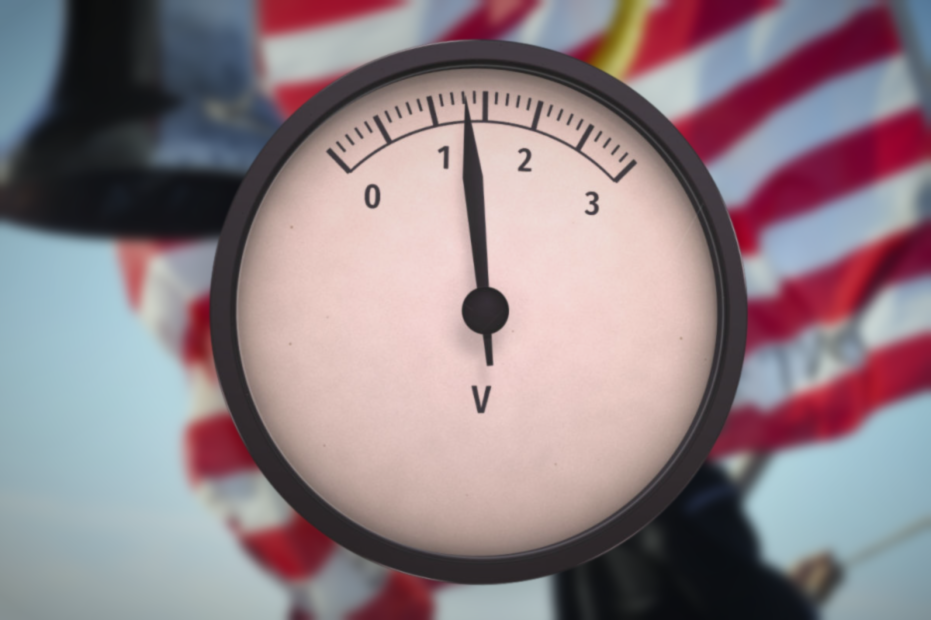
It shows 1.3 V
